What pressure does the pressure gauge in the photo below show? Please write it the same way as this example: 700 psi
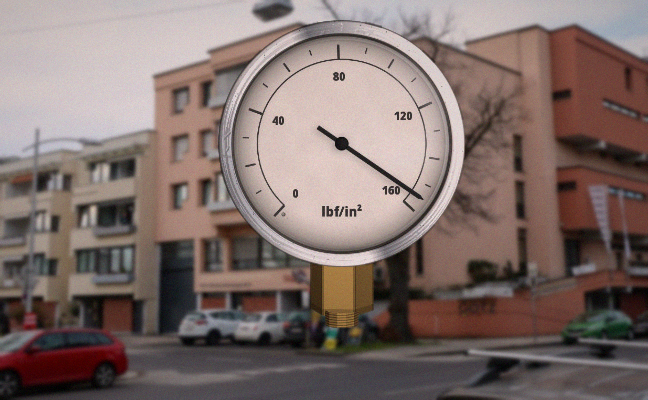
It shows 155 psi
